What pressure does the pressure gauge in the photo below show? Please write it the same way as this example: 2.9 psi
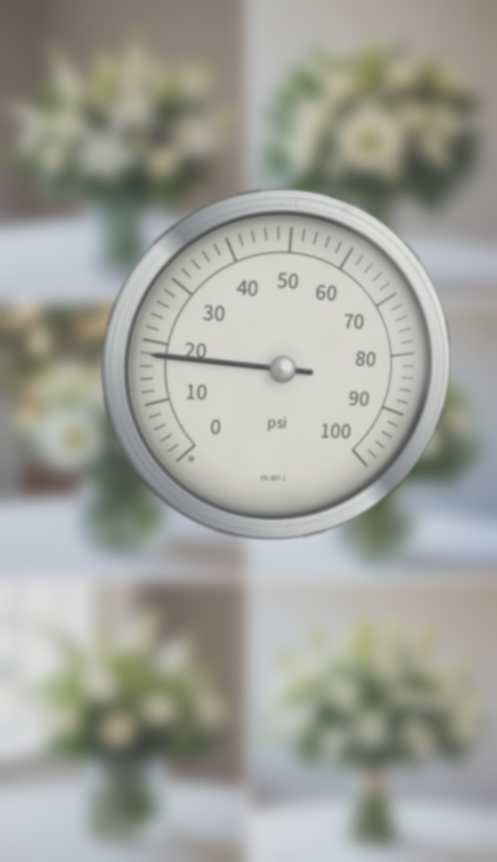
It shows 18 psi
